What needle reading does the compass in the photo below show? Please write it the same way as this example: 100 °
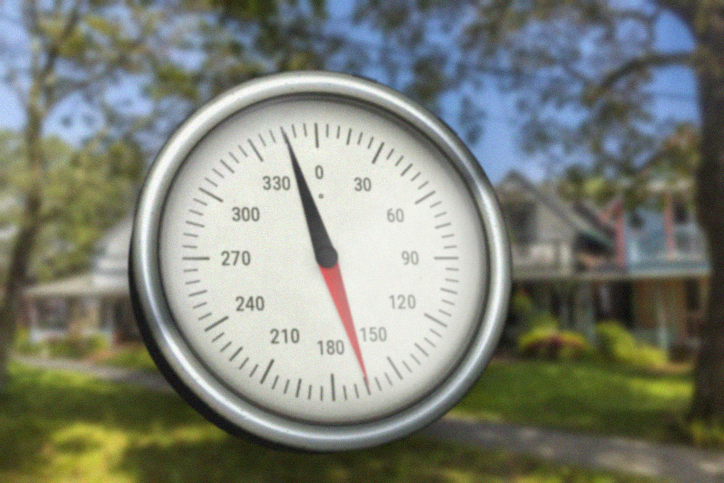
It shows 165 °
